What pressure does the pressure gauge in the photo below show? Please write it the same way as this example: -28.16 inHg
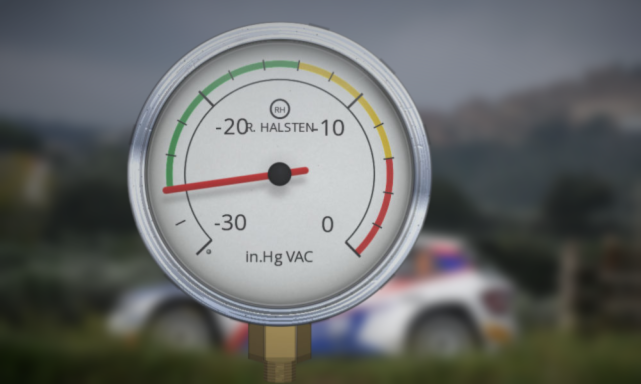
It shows -26 inHg
